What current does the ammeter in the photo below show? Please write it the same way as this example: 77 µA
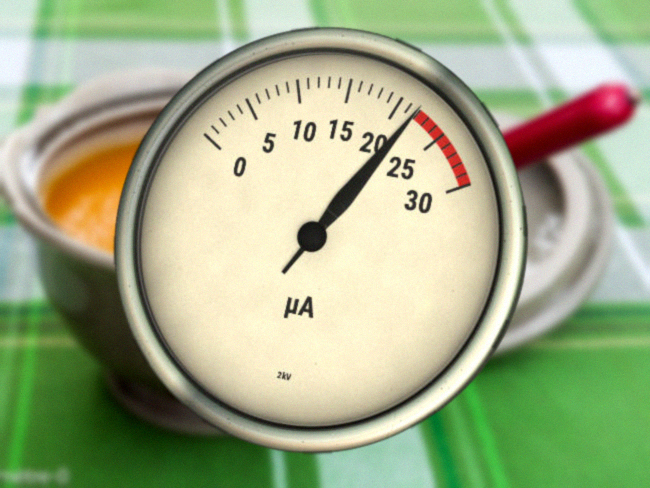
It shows 22 µA
